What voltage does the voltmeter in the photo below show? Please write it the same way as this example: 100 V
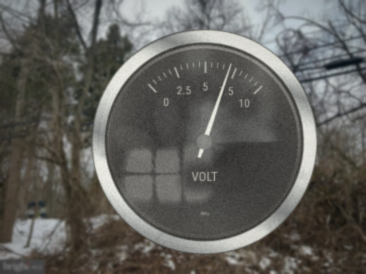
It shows 7 V
